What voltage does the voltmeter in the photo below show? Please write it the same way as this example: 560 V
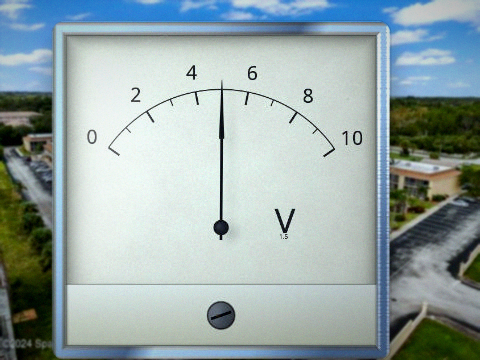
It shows 5 V
